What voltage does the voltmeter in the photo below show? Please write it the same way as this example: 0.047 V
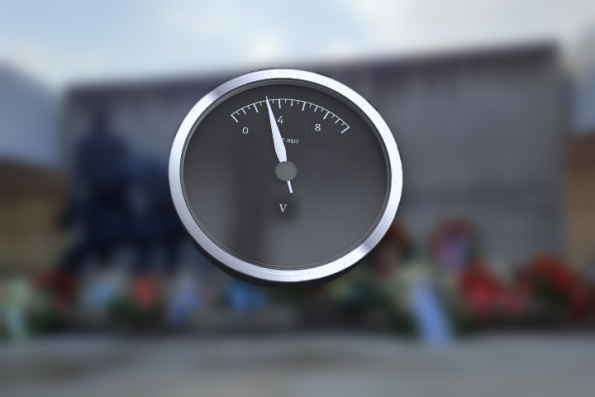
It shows 3 V
